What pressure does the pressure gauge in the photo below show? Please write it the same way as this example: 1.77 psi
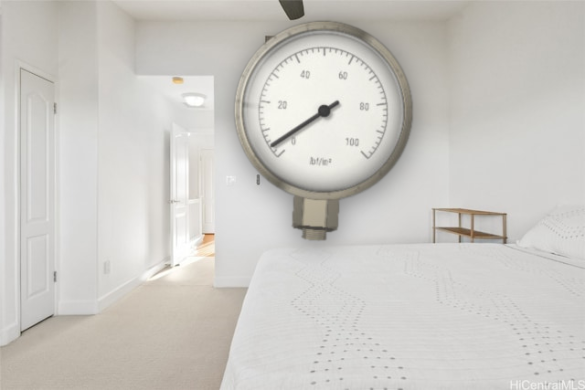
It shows 4 psi
